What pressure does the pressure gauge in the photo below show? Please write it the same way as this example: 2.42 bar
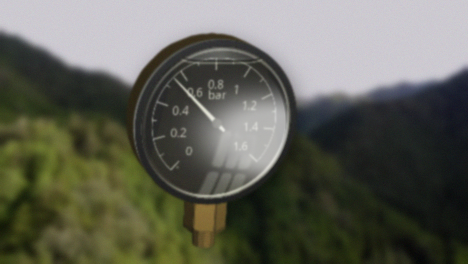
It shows 0.55 bar
